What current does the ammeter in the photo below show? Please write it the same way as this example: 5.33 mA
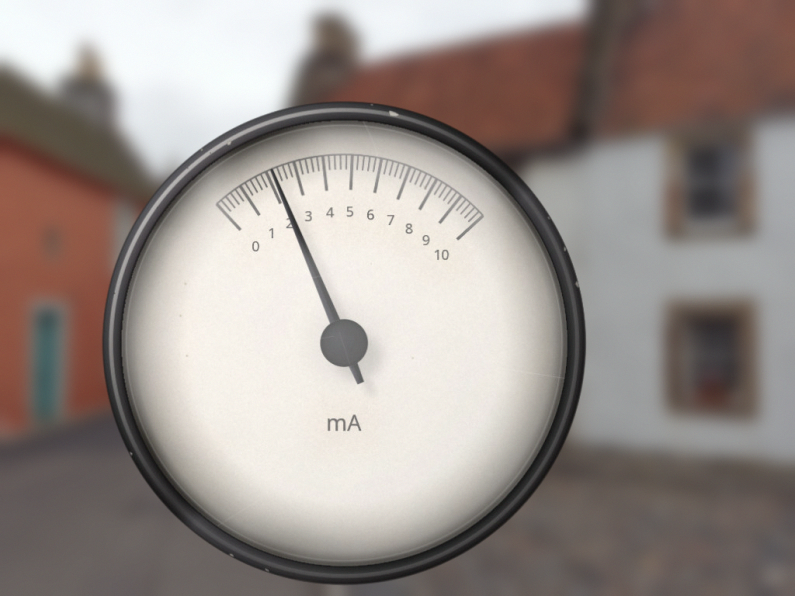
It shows 2.2 mA
